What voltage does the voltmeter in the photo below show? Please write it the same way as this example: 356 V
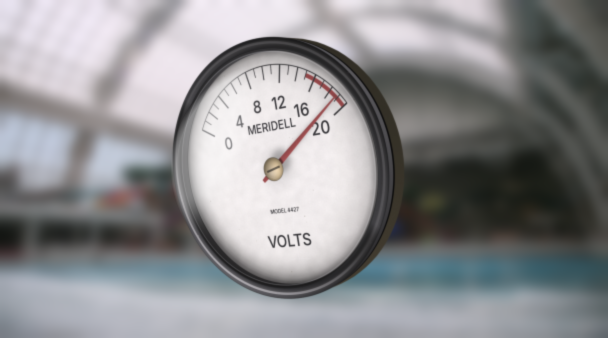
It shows 19 V
